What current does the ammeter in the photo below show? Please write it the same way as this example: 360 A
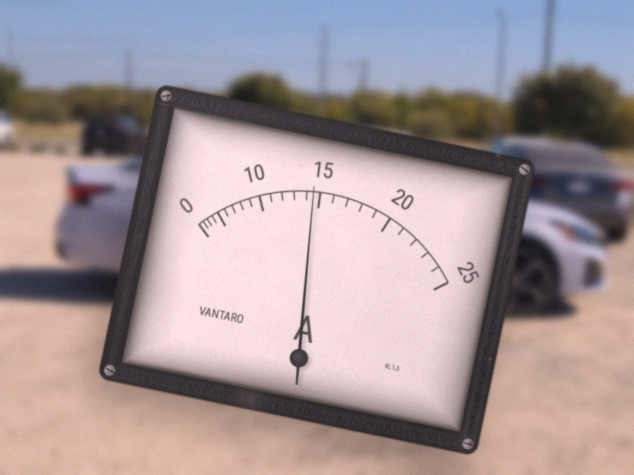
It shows 14.5 A
